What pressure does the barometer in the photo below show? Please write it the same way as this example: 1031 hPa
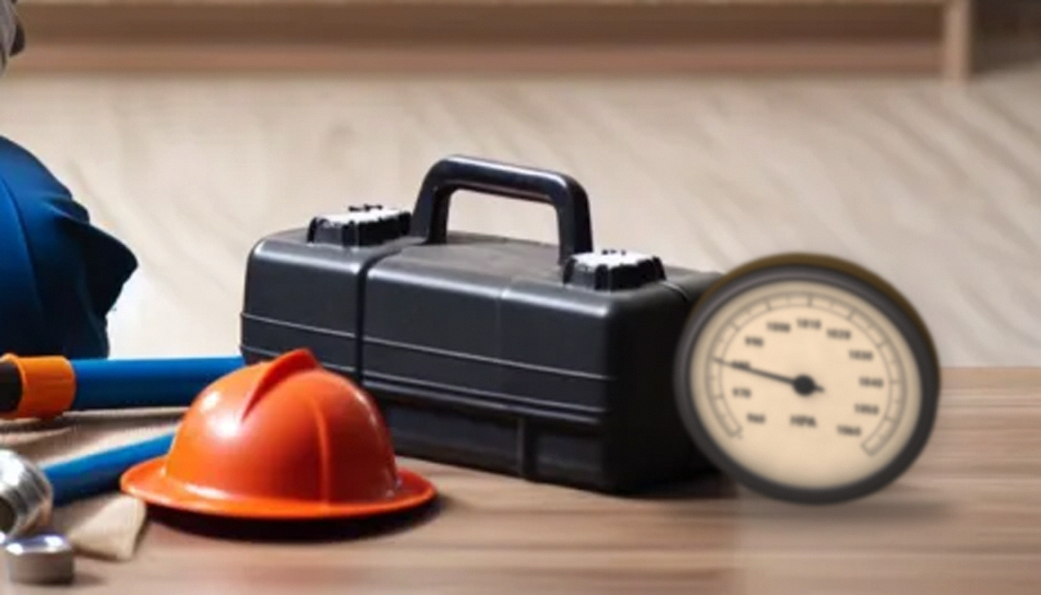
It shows 980 hPa
